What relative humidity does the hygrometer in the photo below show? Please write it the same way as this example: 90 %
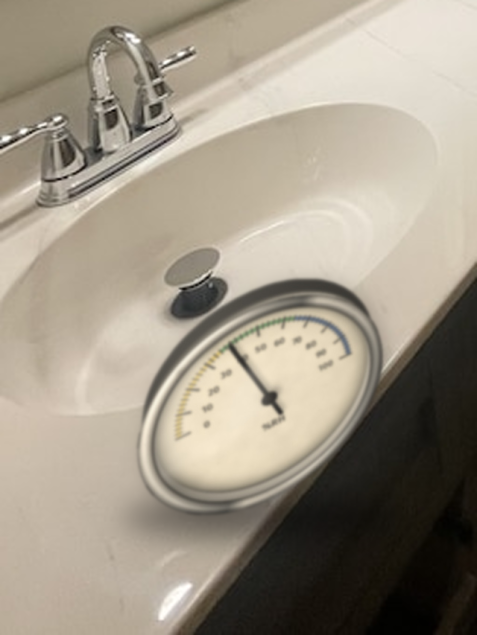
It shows 40 %
